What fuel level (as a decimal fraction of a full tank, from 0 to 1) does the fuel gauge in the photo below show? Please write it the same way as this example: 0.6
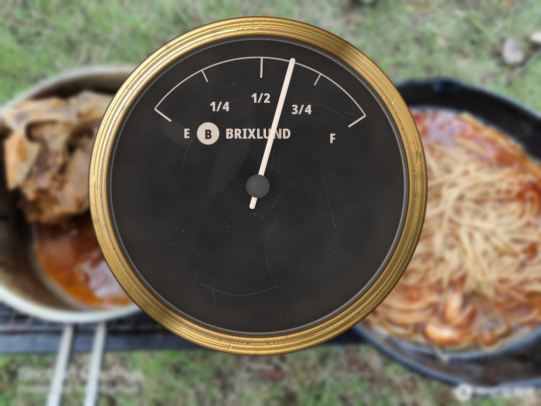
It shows 0.625
